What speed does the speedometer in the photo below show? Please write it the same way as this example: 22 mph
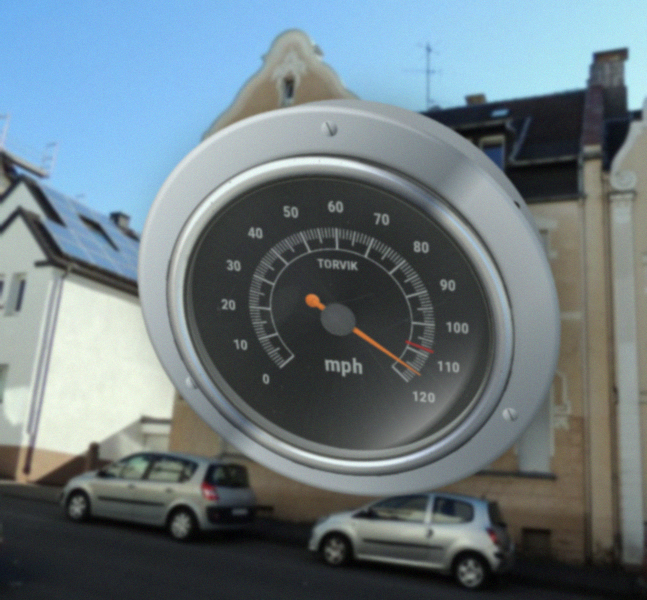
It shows 115 mph
